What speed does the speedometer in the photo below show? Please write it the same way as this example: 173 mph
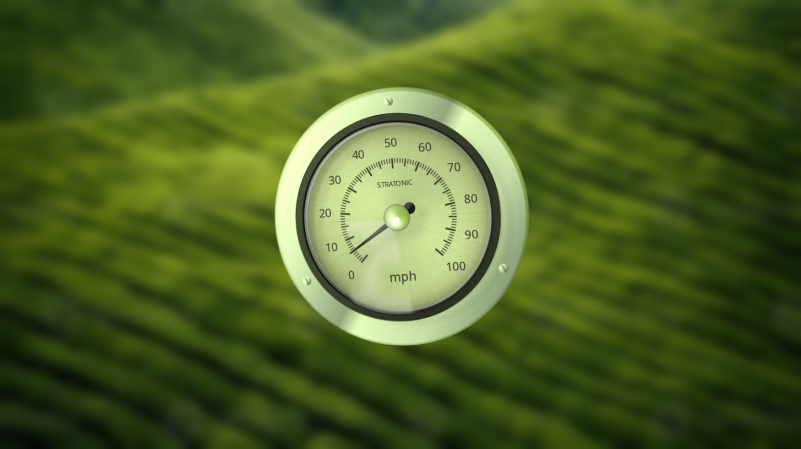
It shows 5 mph
